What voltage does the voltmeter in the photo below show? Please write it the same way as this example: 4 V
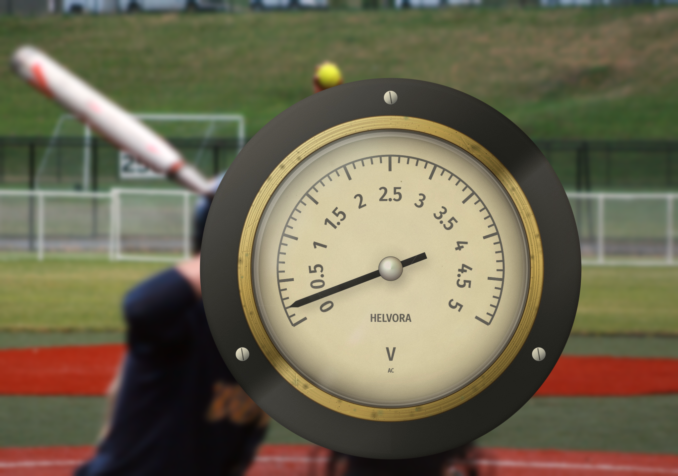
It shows 0.2 V
